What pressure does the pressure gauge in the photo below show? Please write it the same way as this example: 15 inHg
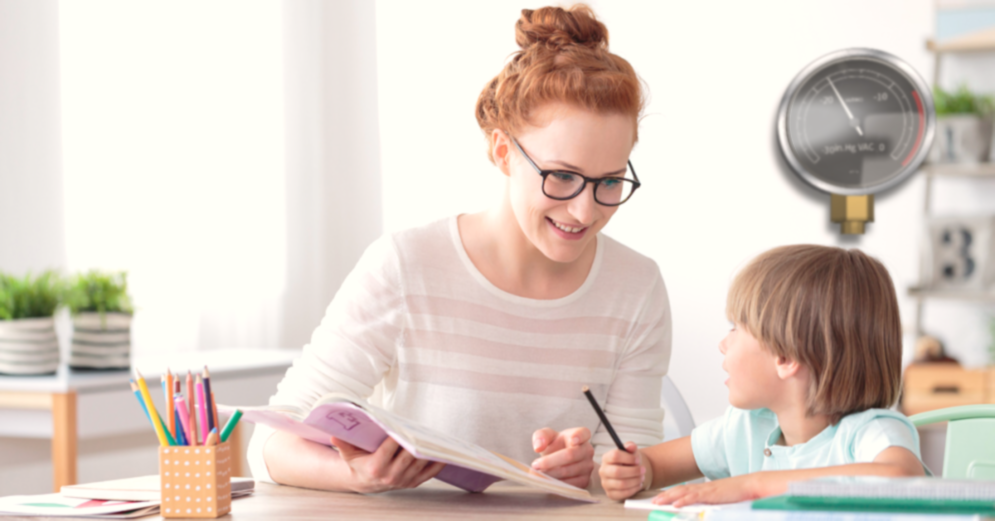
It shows -18 inHg
